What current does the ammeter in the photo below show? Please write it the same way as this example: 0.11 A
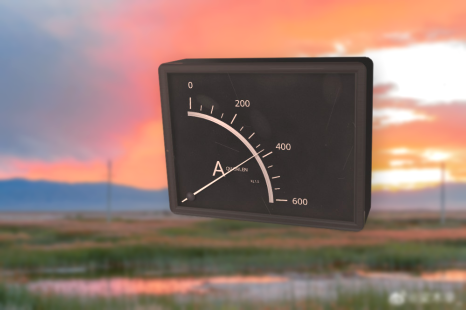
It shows 375 A
